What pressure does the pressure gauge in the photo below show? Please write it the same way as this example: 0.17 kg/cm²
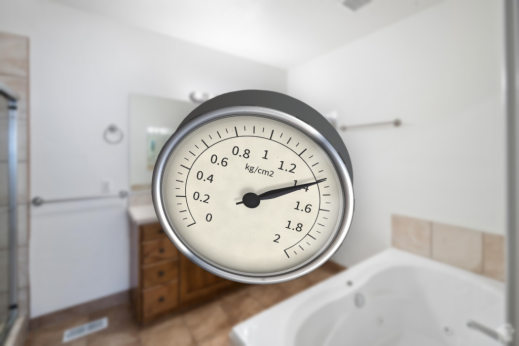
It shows 1.4 kg/cm²
